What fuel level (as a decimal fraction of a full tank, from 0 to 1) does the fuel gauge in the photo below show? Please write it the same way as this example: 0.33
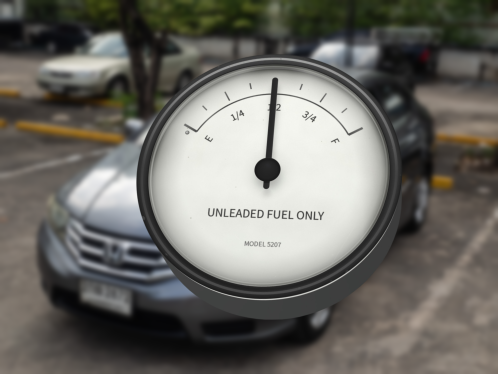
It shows 0.5
